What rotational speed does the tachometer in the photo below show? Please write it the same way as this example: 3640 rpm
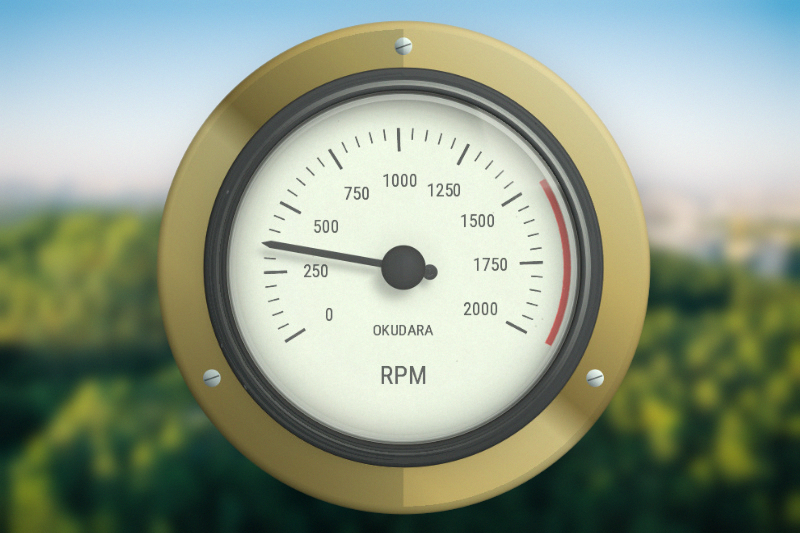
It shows 350 rpm
